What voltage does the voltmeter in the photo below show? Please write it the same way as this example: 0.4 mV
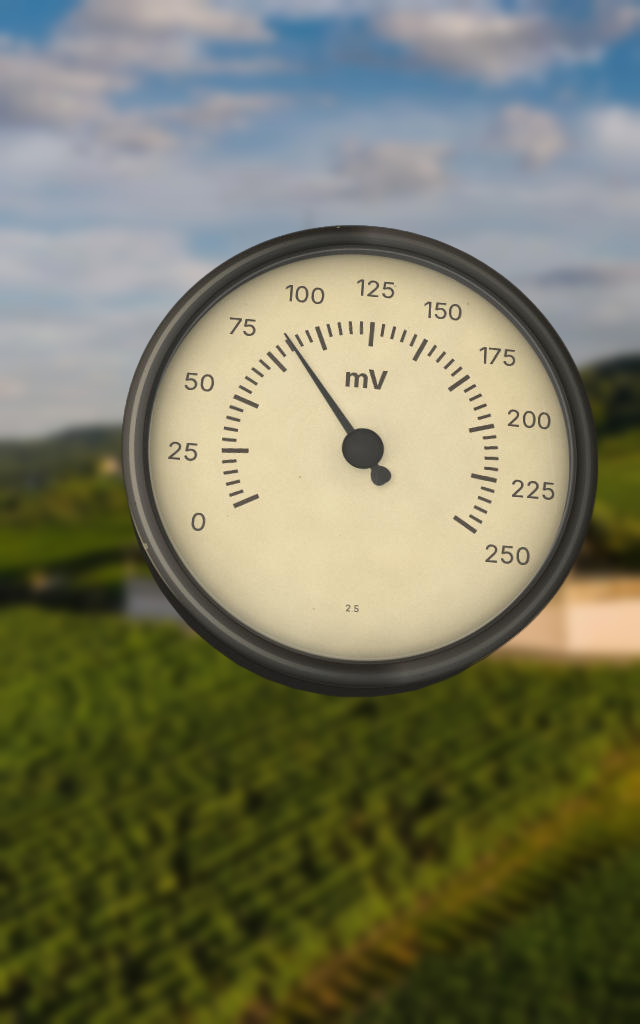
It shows 85 mV
